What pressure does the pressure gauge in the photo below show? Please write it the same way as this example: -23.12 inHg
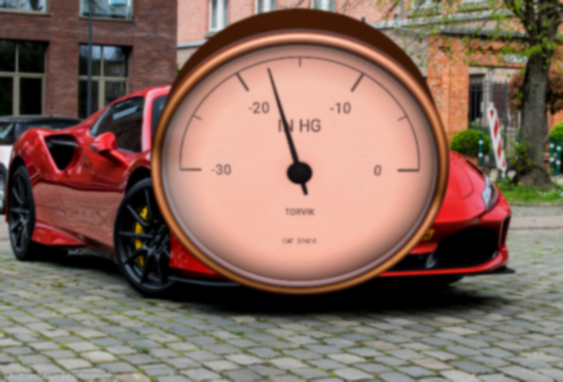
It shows -17.5 inHg
